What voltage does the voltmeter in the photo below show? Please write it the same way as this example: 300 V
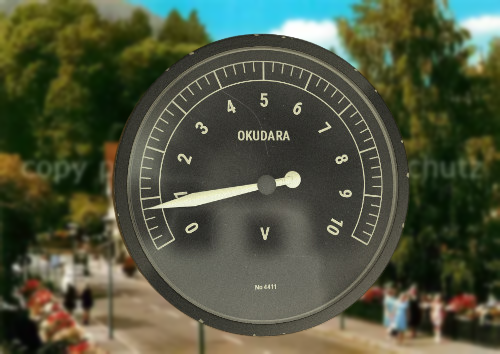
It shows 0.8 V
